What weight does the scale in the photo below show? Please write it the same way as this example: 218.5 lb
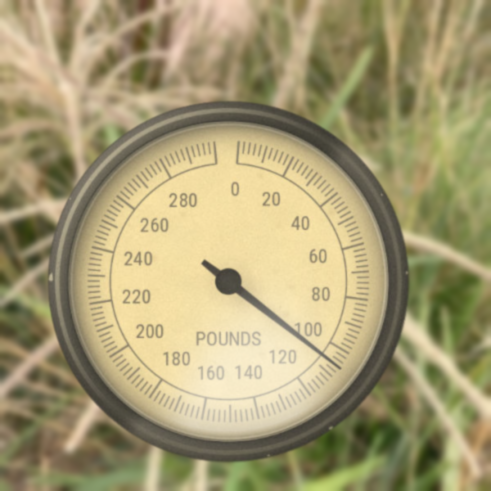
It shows 106 lb
